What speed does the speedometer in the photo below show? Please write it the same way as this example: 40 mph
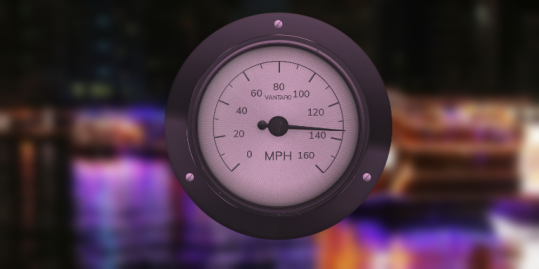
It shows 135 mph
